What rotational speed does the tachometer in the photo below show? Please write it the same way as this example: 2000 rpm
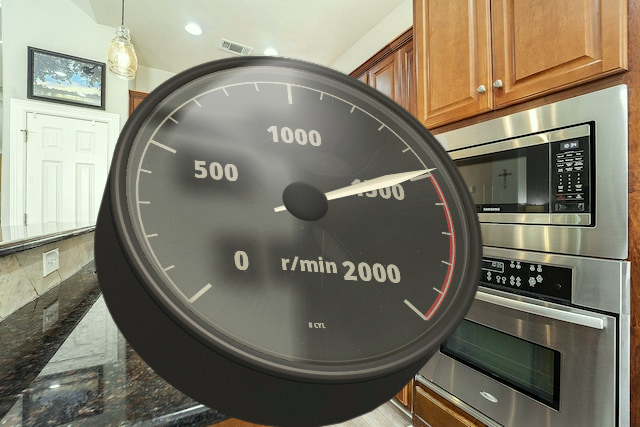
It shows 1500 rpm
